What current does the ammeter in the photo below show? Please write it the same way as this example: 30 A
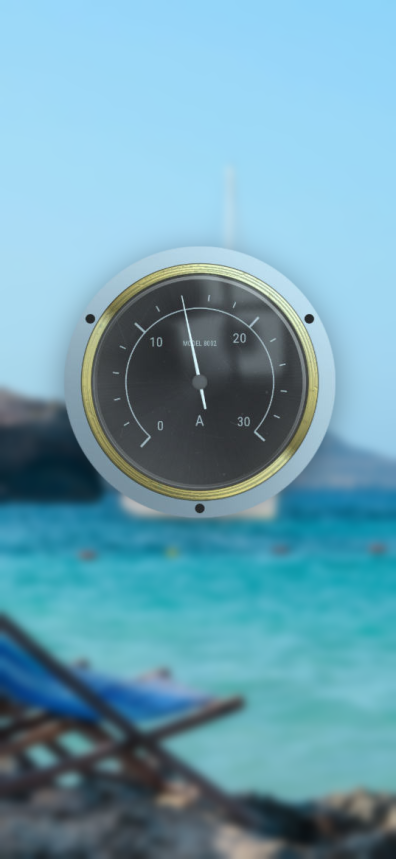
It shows 14 A
